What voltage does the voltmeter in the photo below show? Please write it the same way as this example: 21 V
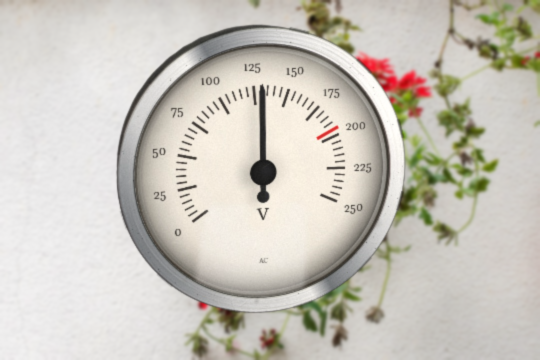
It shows 130 V
